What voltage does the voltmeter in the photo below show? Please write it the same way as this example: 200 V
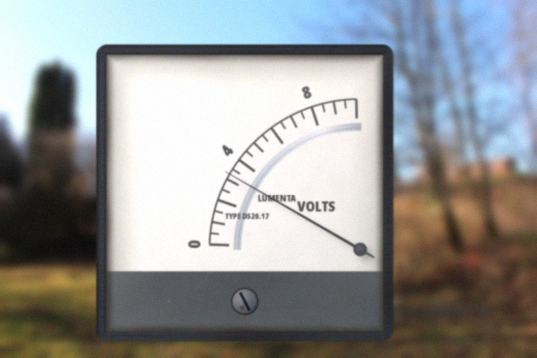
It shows 3.25 V
